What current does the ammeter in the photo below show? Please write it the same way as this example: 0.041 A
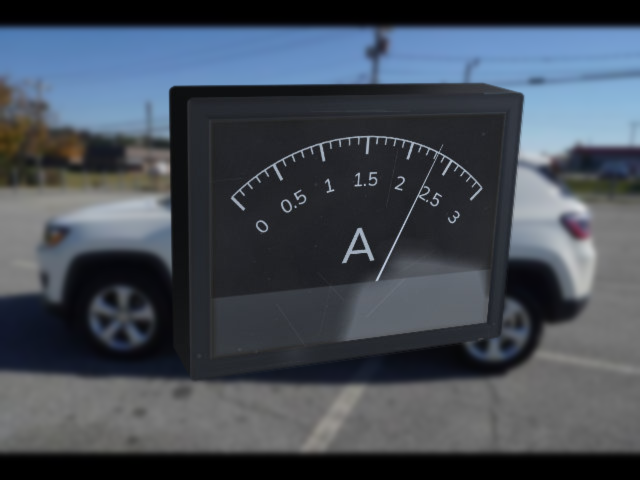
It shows 2.3 A
